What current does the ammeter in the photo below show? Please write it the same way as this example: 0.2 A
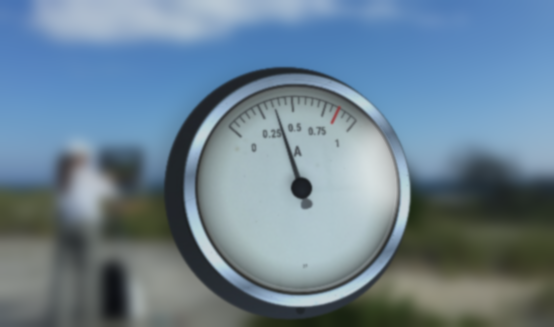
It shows 0.35 A
